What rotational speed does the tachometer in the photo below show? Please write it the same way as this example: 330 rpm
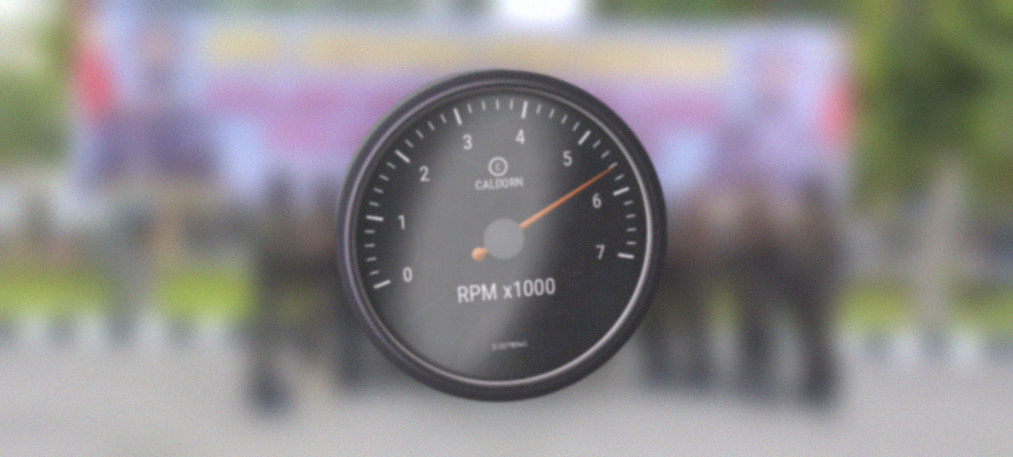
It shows 5600 rpm
